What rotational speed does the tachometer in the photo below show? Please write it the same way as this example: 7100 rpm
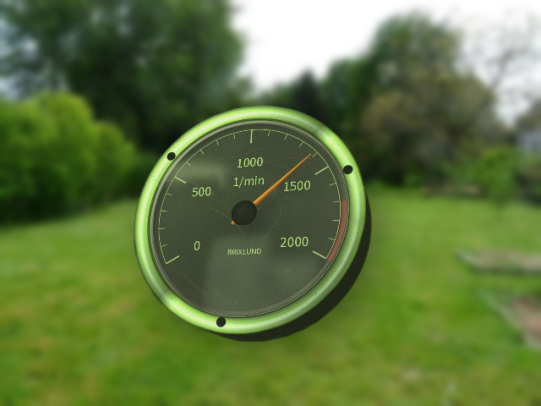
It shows 1400 rpm
